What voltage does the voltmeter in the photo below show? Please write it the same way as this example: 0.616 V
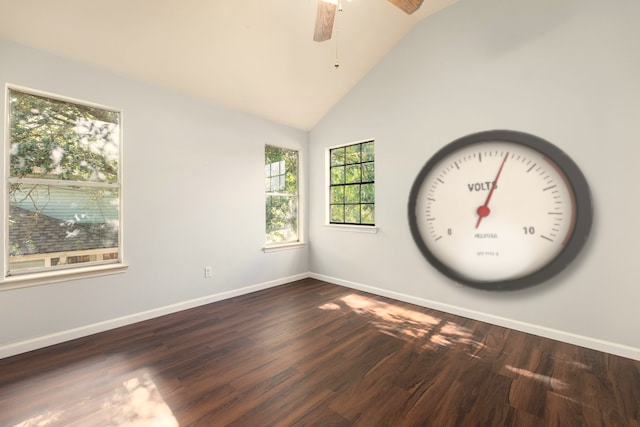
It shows 6 V
